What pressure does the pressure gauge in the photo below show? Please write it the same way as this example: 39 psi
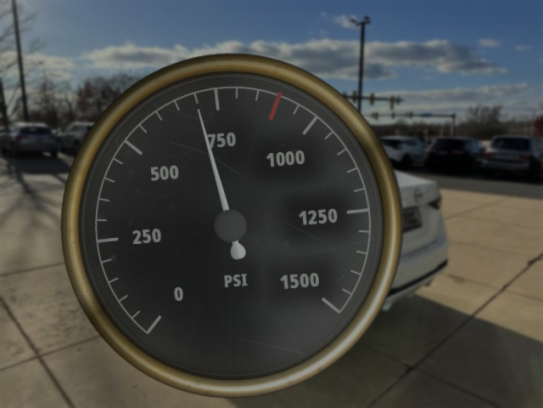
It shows 700 psi
